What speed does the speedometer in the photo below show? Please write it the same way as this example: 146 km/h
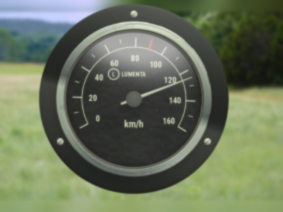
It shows 125 km/h
